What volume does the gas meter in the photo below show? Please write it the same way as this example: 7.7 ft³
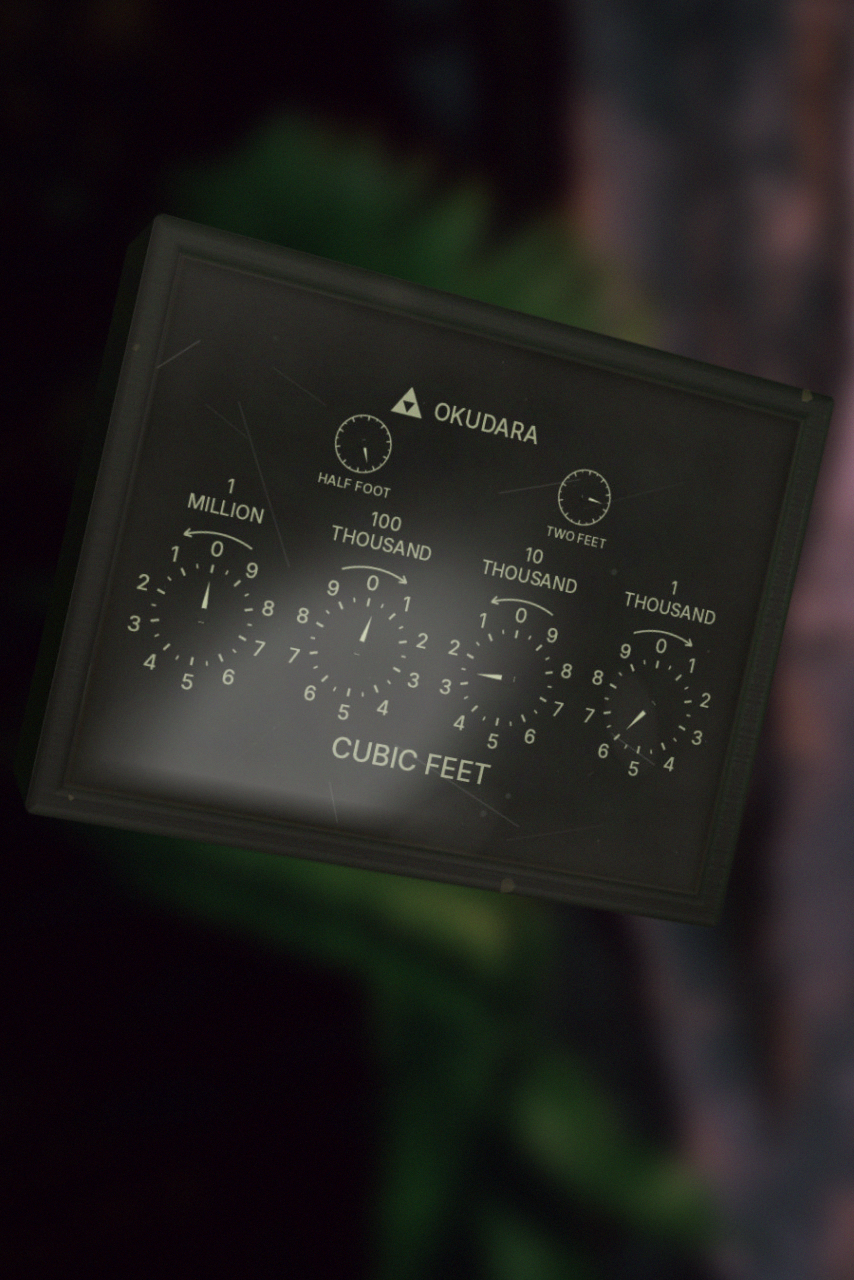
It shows 2600 ft³
